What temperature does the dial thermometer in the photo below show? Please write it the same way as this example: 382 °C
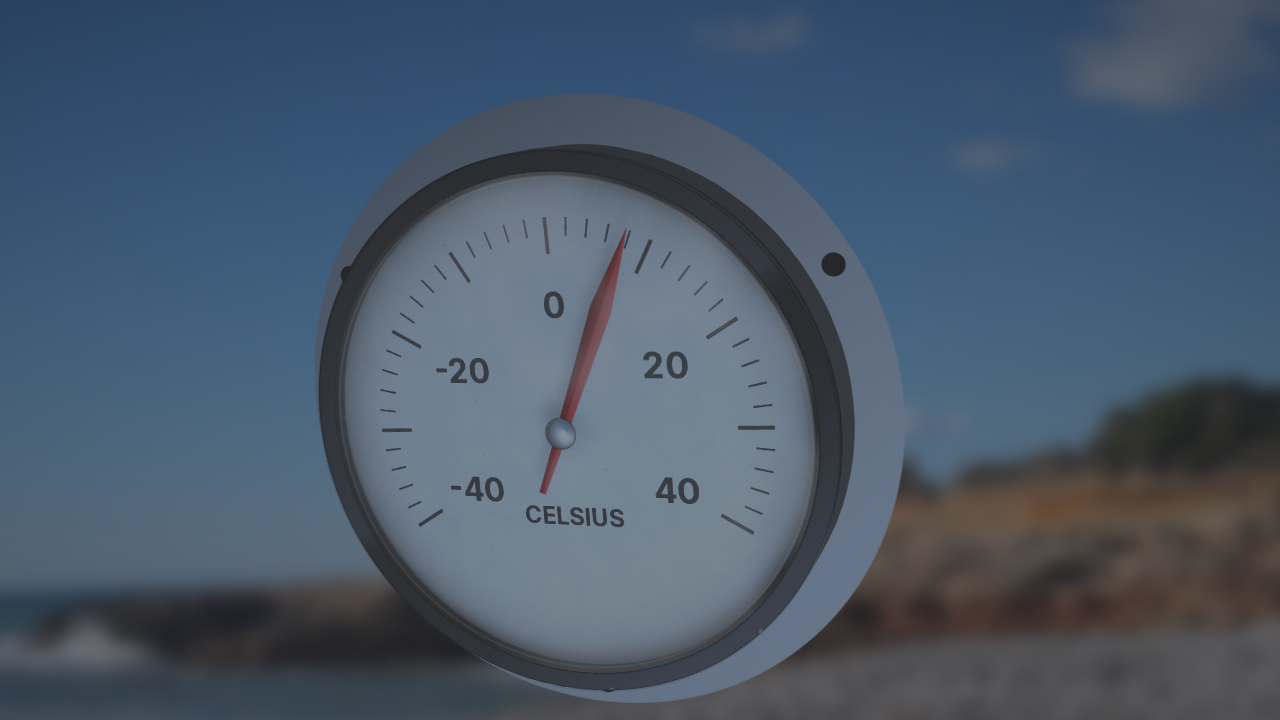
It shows 8 °C
